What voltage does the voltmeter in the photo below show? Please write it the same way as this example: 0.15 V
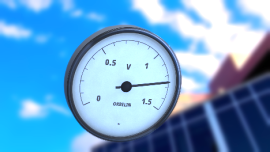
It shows 1.25 V
